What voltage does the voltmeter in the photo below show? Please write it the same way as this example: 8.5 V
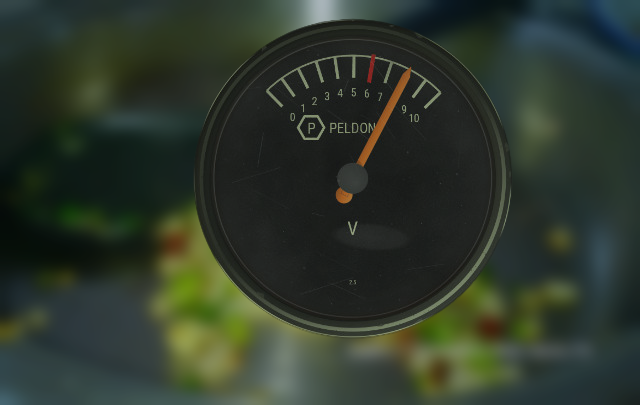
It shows 8 V
